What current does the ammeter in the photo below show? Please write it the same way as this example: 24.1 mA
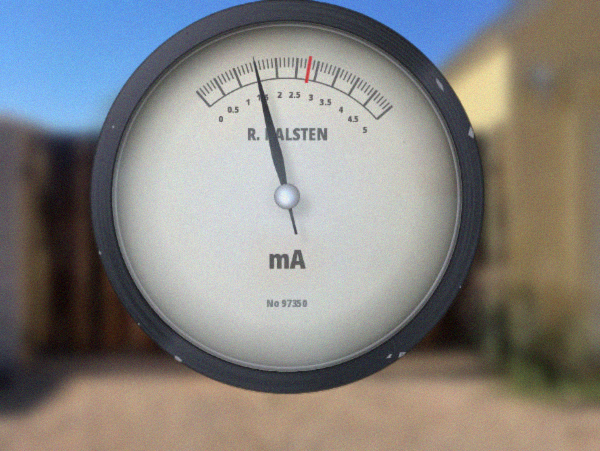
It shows 1.5 mA
